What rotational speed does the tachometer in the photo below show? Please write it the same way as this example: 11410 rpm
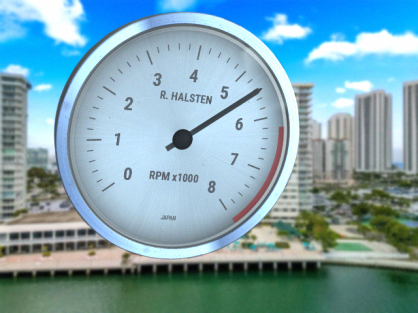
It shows 5400 rpm
